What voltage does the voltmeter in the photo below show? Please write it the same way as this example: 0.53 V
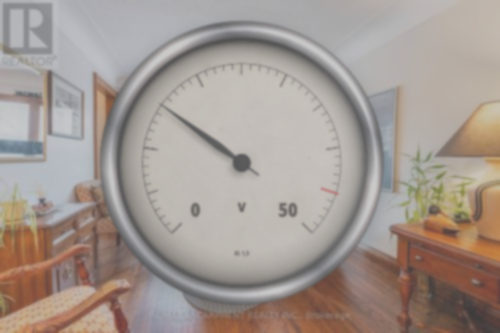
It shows 15 V
